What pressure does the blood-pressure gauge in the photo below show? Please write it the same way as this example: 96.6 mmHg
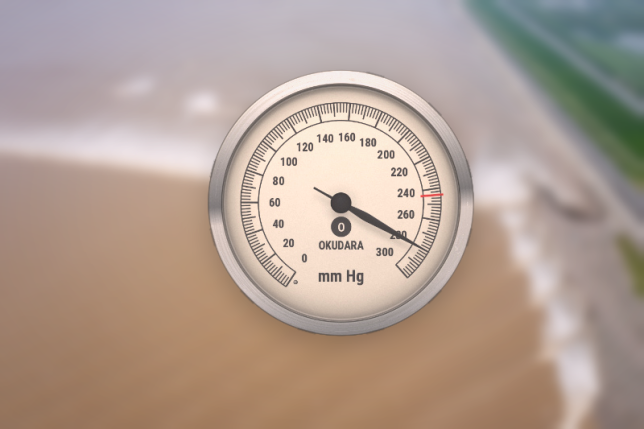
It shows 280 mmHg
